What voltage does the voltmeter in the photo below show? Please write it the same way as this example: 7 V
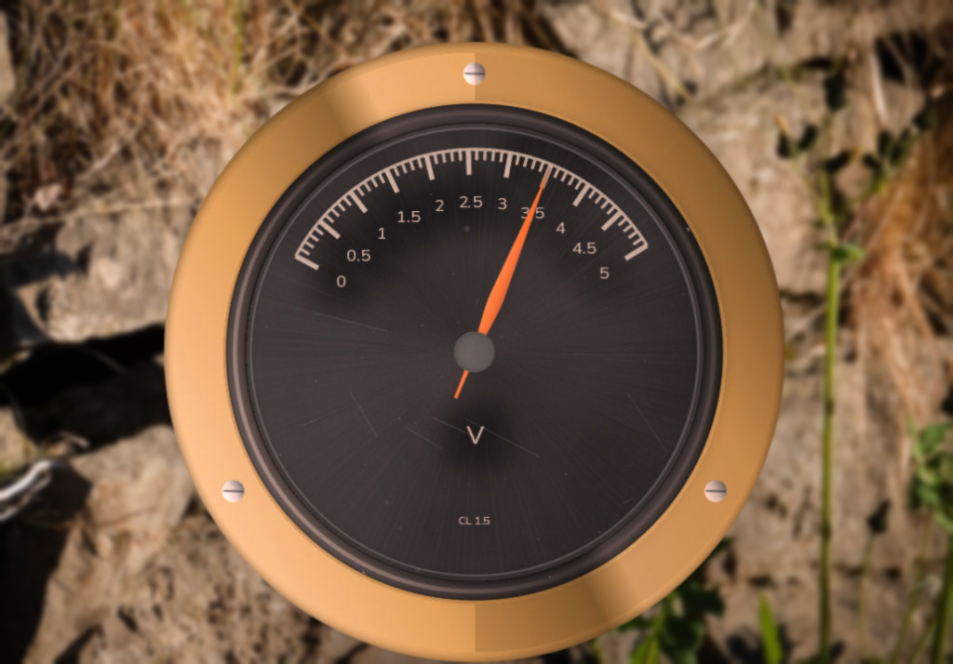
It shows 3.5 V
